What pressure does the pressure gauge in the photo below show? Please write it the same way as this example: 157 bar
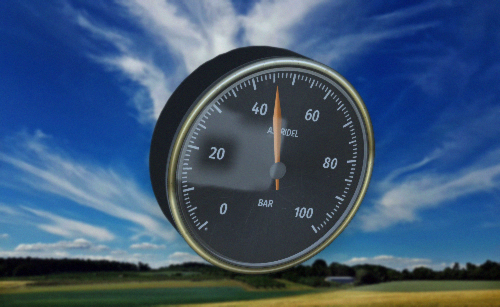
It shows 45 bar
